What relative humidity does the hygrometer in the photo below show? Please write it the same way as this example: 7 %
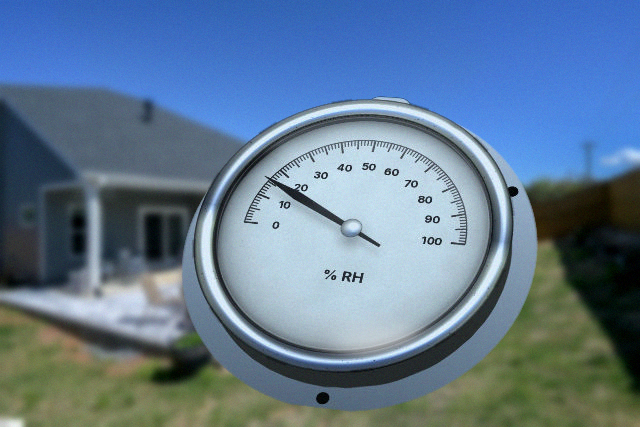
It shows 15 %
